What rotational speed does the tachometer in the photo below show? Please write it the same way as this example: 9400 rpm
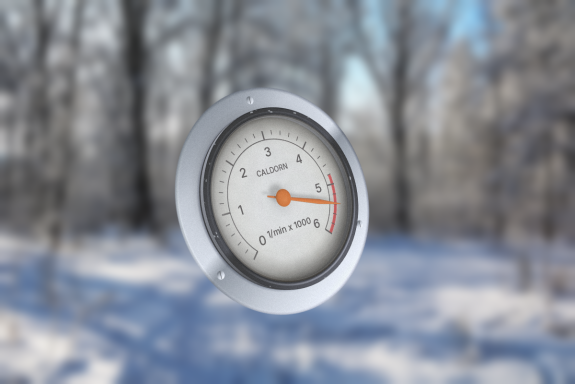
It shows 5400 rpm
